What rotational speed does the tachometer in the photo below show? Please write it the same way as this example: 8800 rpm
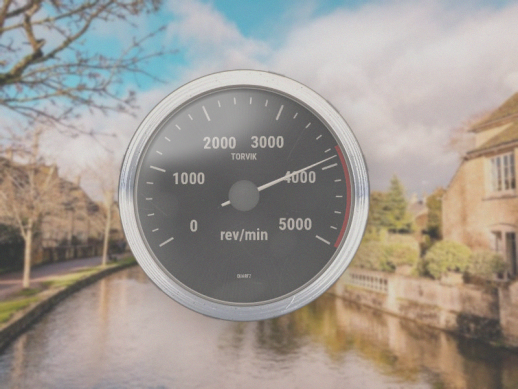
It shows 3900 rpm
